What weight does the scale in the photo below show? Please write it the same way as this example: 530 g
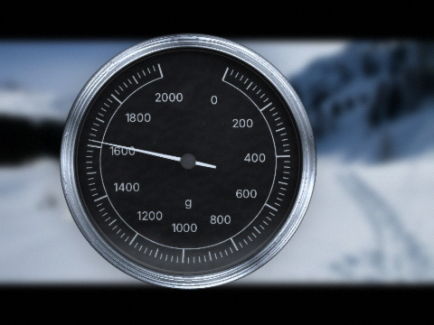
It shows 1620 g
